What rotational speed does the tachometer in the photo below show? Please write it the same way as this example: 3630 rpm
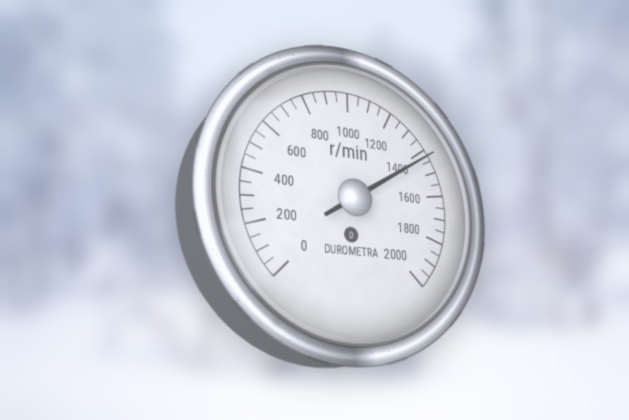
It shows 1425 rpm
